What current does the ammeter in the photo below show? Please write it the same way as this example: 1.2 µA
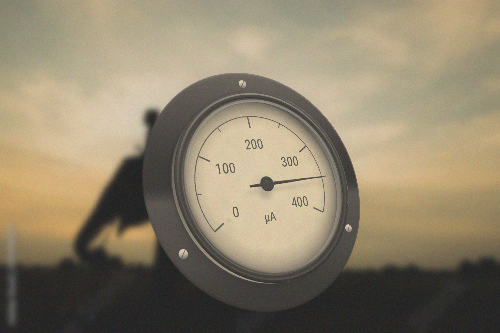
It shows 350 µA
